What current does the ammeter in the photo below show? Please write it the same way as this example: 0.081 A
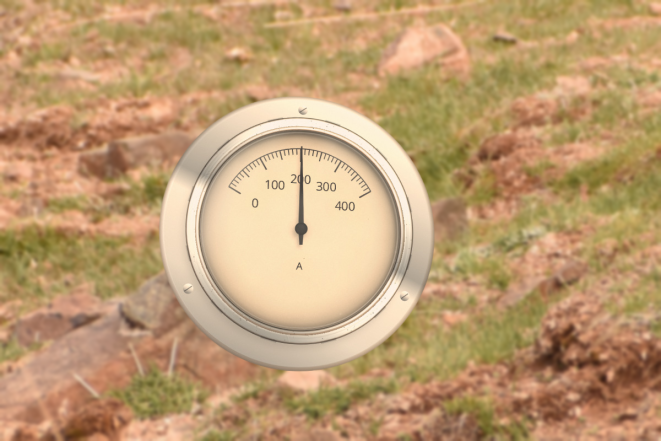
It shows 200 A
